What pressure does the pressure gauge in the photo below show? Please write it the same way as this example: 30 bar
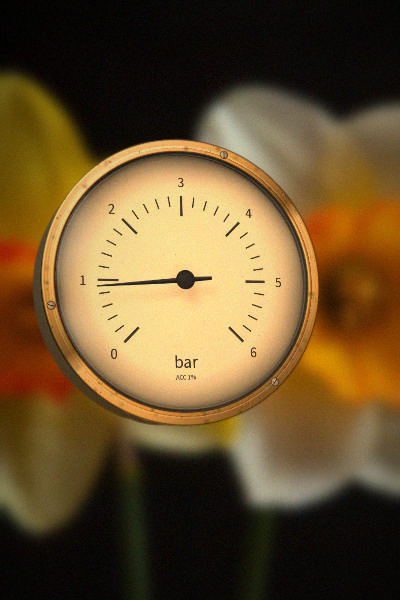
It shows 0.9 bar
